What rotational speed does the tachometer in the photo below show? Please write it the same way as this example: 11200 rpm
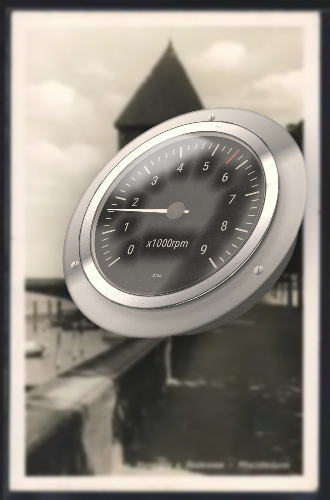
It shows 1600 rpm
